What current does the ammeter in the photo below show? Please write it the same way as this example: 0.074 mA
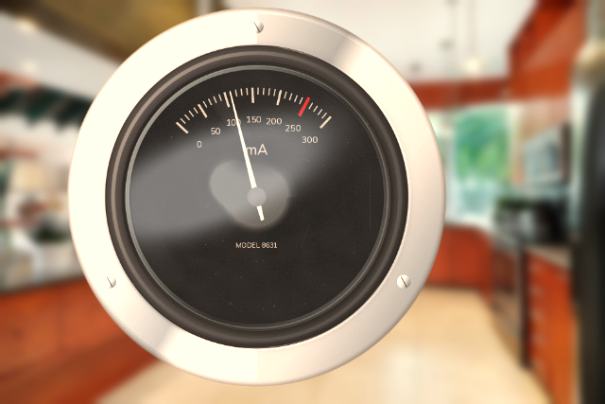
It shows 110 mA
